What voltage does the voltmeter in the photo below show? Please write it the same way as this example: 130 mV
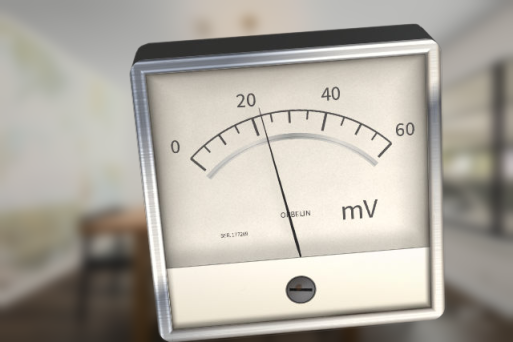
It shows 22.5 mV
